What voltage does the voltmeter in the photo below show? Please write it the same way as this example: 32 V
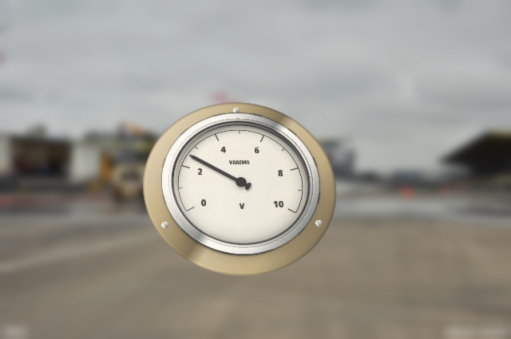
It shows 2.5 V
